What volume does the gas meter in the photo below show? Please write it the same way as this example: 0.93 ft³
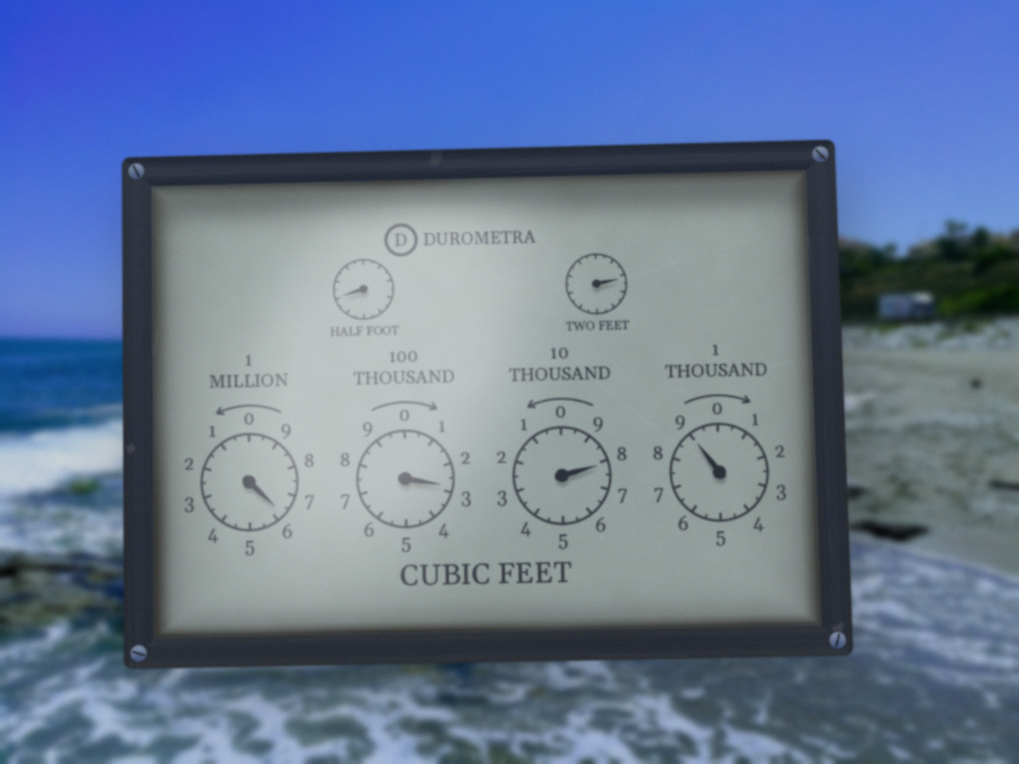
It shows 627900 ft³
